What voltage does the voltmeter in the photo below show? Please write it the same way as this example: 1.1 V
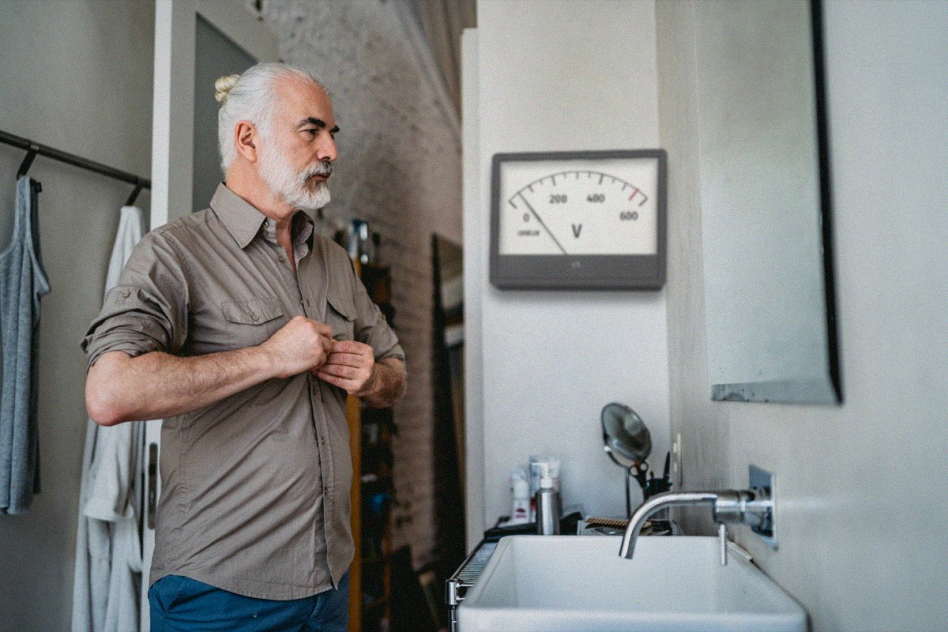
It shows 50 V
